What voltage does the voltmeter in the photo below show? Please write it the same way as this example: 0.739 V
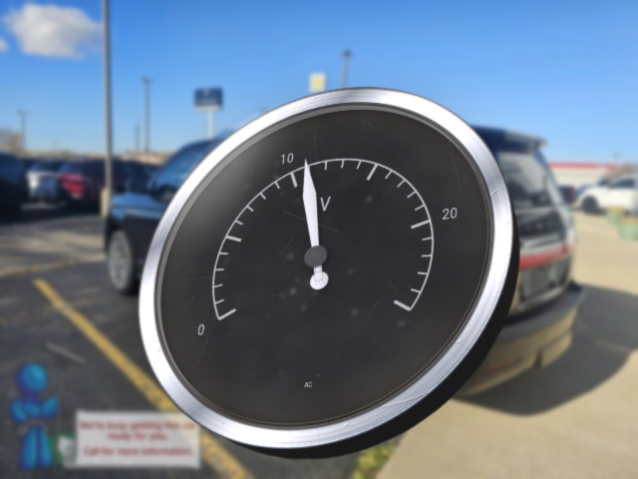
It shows 11 V
